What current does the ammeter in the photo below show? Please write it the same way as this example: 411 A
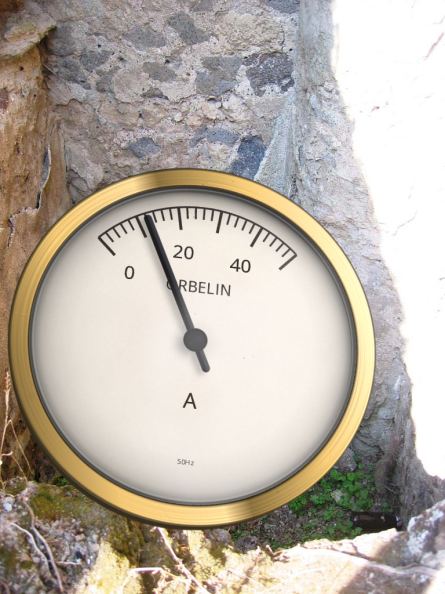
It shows 12 A
